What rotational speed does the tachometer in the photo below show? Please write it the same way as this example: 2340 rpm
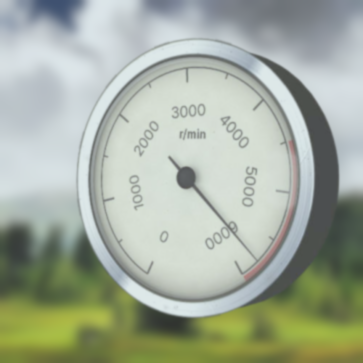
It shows 5750 rpm
